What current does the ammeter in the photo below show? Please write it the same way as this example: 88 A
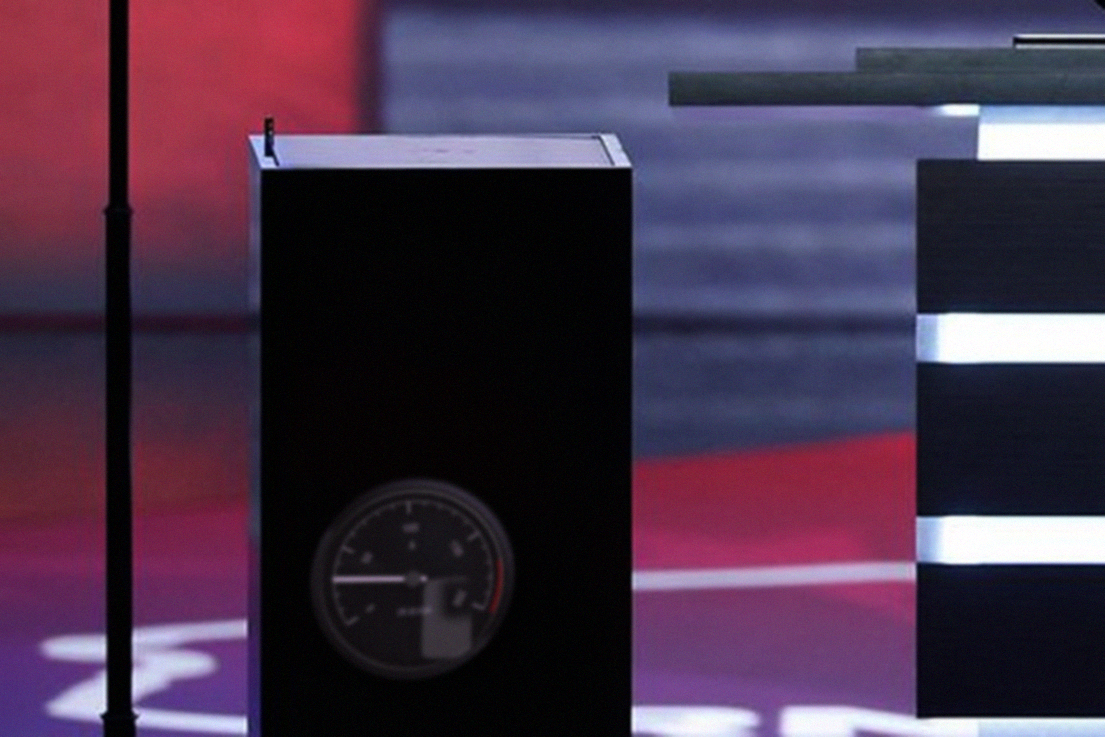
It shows 30 A
